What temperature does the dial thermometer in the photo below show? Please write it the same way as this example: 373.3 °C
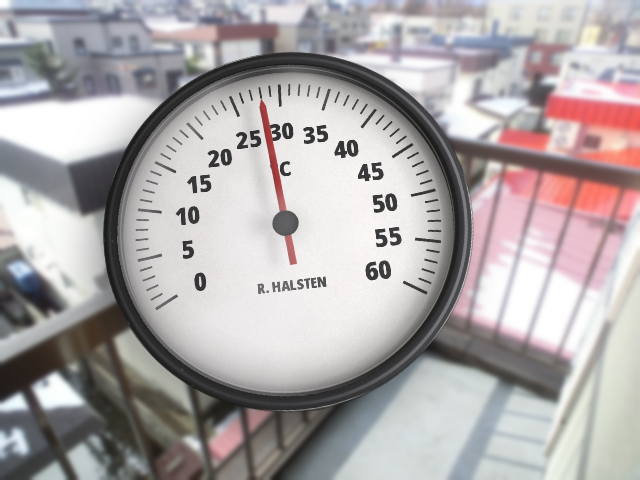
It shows 28 °C
